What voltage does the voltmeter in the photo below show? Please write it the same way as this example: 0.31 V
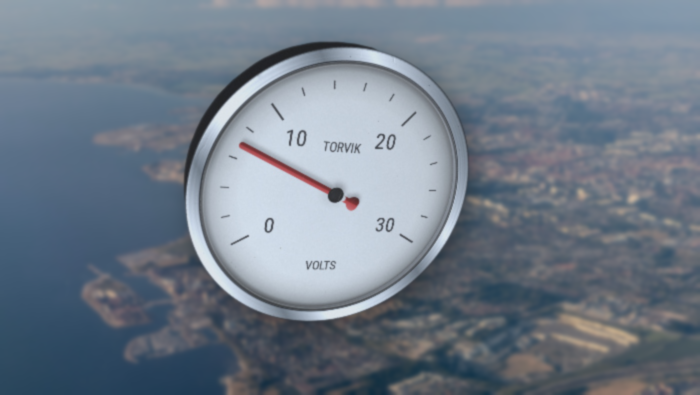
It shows 7 V
